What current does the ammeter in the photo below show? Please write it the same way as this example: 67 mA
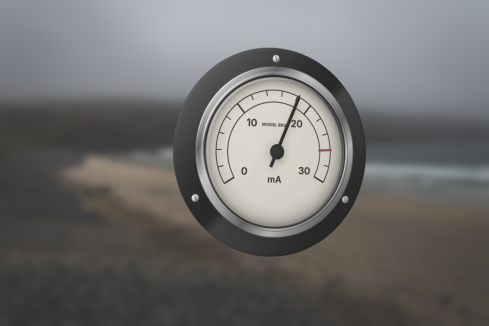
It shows 18 mA
